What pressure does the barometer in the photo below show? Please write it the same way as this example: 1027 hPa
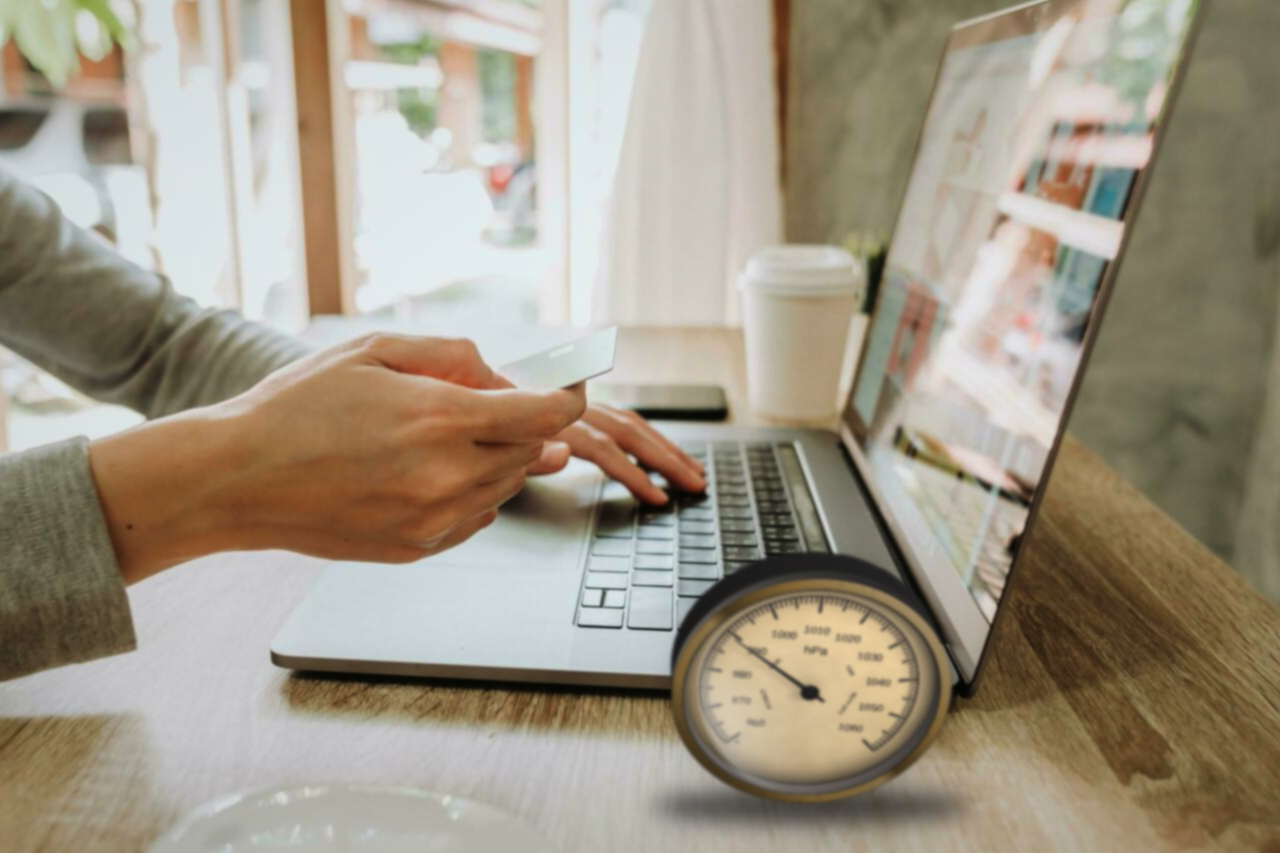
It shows 990 hPa
